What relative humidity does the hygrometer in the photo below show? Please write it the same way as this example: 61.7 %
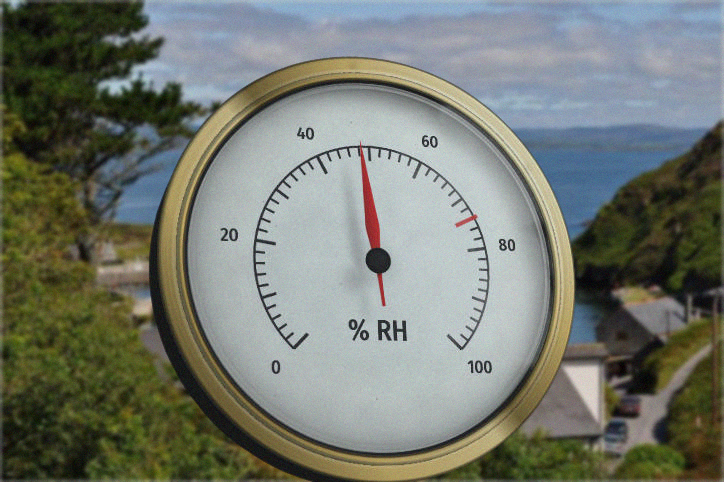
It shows 48 %
